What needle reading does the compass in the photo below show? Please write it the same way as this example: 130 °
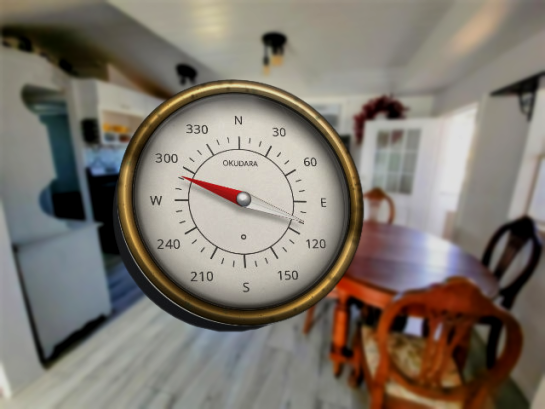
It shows 290 °
